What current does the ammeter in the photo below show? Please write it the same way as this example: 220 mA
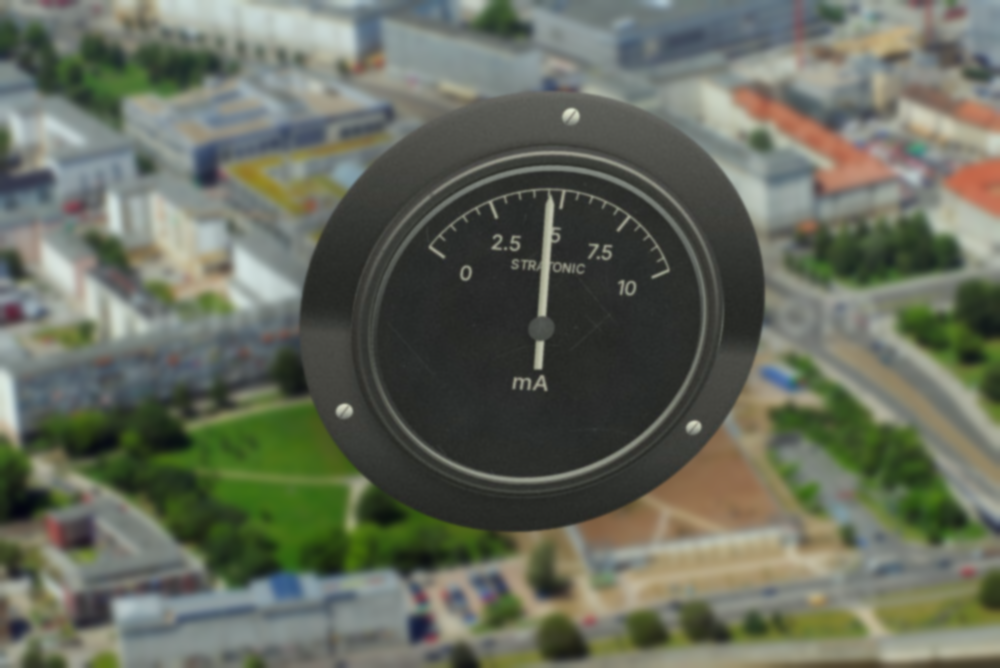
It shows 4.5 mA
